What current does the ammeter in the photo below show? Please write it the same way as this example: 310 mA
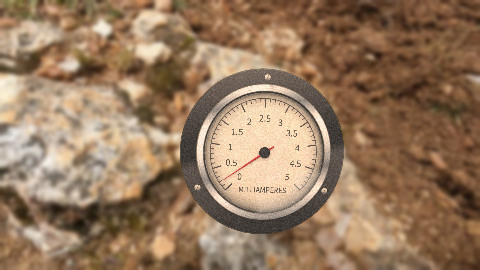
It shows 0.2 mA
